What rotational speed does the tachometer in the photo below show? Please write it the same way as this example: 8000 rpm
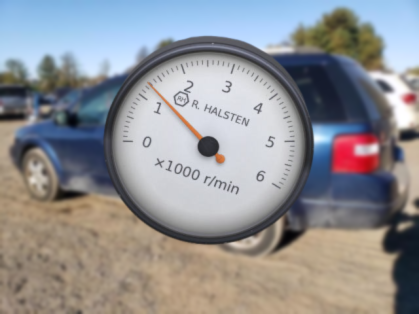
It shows 1300 rpm
